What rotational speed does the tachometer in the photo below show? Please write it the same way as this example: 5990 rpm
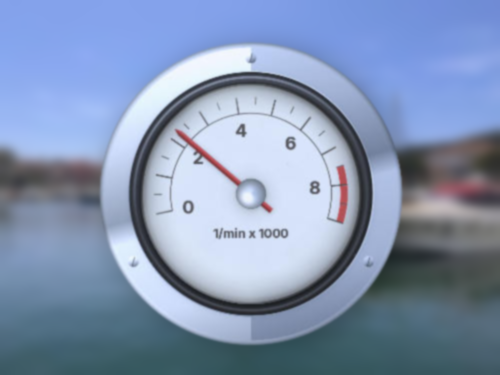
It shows 2250 rpm
